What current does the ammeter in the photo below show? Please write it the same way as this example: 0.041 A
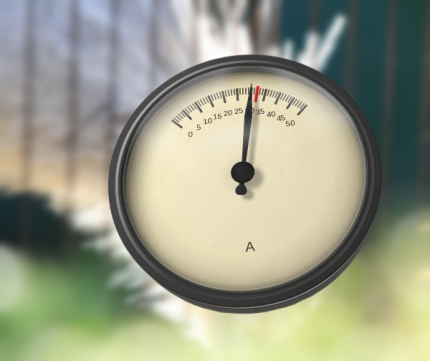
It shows 30 A
